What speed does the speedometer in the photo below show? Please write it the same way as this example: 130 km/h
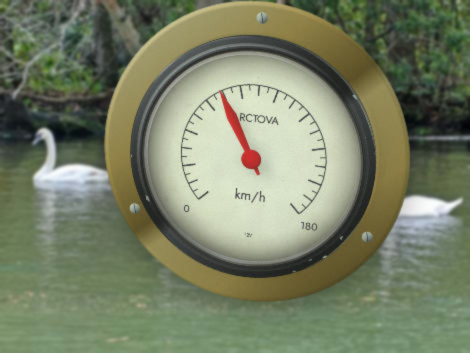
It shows 70 km/h
